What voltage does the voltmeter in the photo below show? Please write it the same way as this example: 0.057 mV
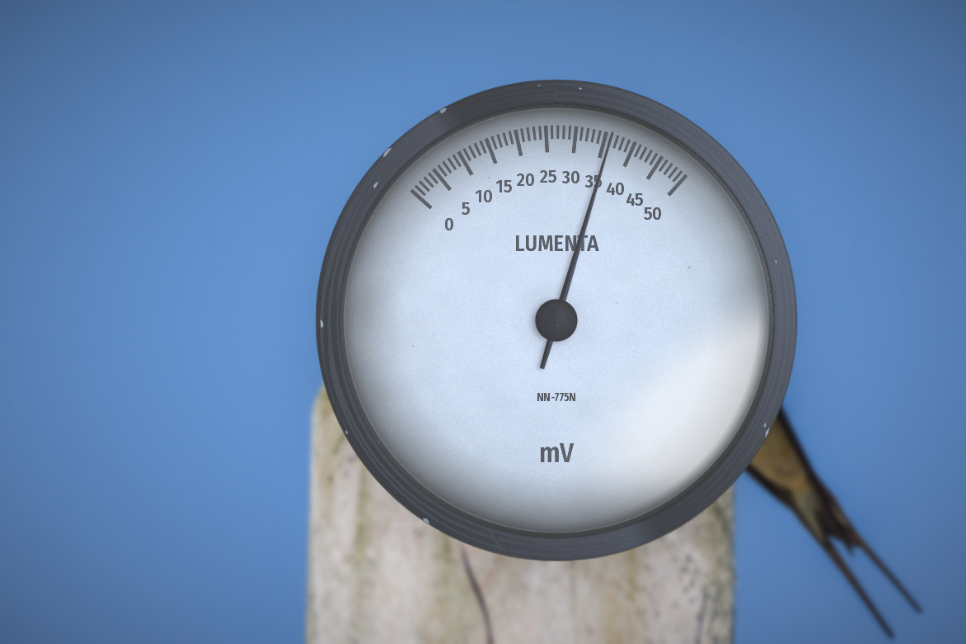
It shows 36 mV
